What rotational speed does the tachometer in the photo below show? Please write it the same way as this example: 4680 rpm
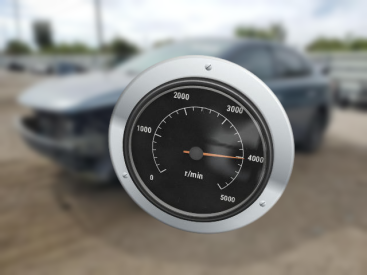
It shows 4000 rpm
